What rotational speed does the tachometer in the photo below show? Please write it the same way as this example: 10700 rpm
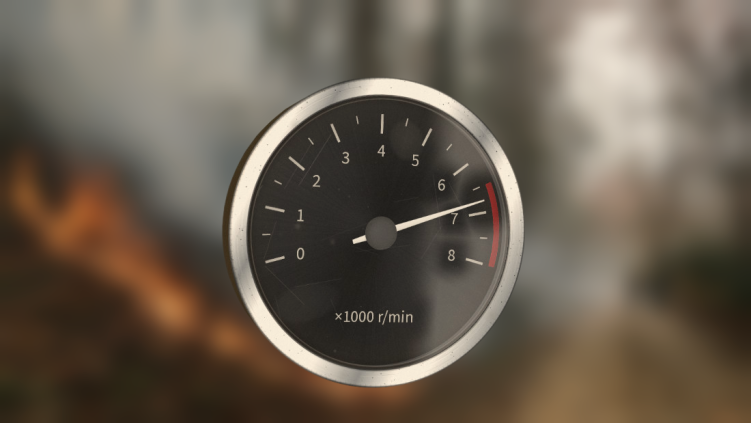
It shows 6750 rpm
